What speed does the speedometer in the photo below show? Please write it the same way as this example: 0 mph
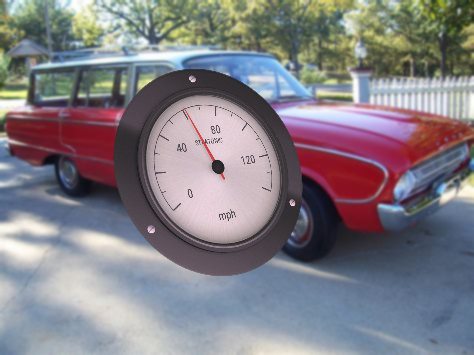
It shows 60 mph
